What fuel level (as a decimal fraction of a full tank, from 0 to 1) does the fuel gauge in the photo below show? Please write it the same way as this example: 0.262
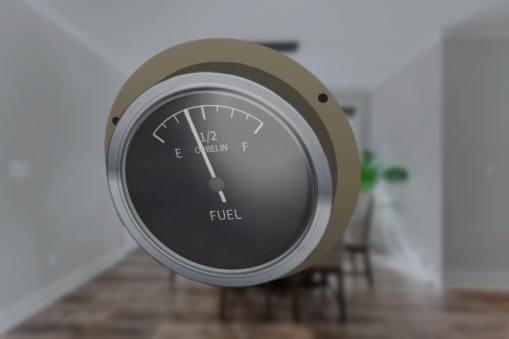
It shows 0.375
